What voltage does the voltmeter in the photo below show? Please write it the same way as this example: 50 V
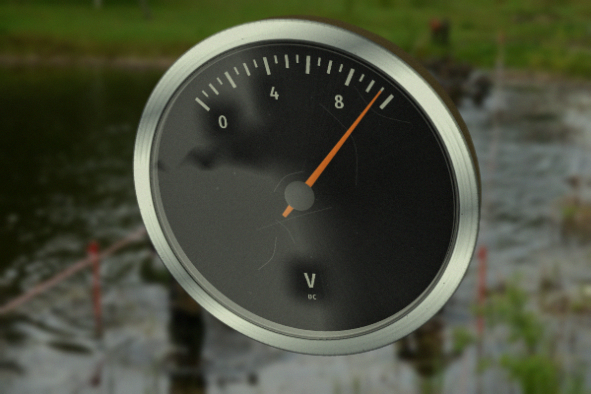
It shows 9.5 V
